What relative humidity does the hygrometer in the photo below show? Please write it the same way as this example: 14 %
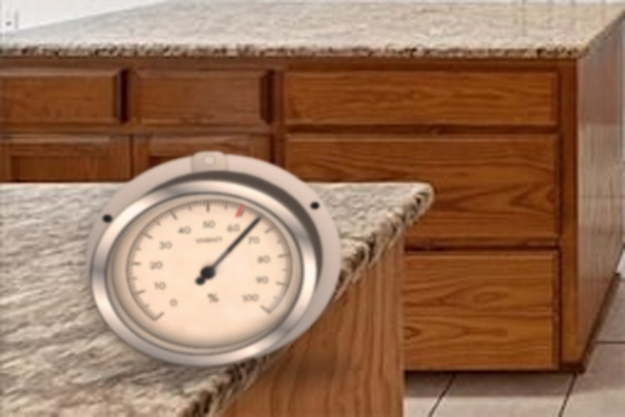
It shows 65 %
